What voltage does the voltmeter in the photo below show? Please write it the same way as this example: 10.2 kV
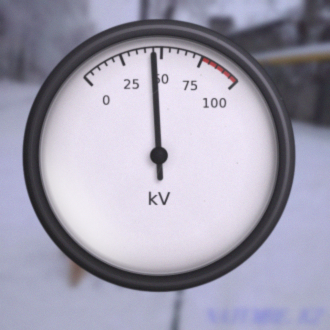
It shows 45 kV
